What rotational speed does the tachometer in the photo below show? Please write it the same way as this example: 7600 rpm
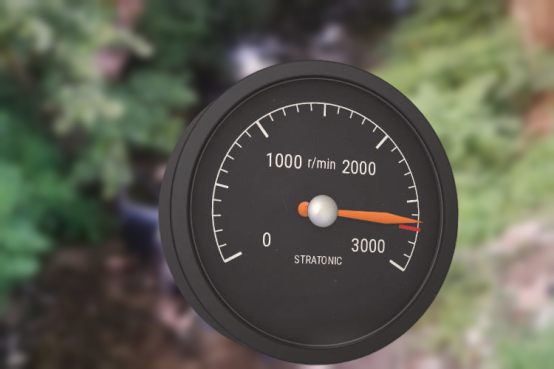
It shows 2650 rpm
